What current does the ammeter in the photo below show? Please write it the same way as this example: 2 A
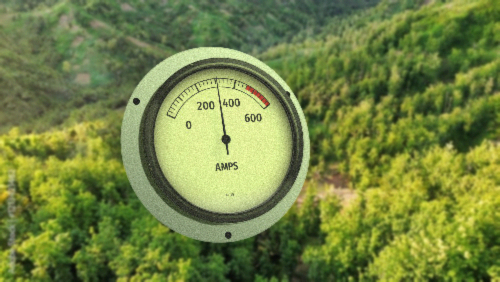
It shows 300 A
